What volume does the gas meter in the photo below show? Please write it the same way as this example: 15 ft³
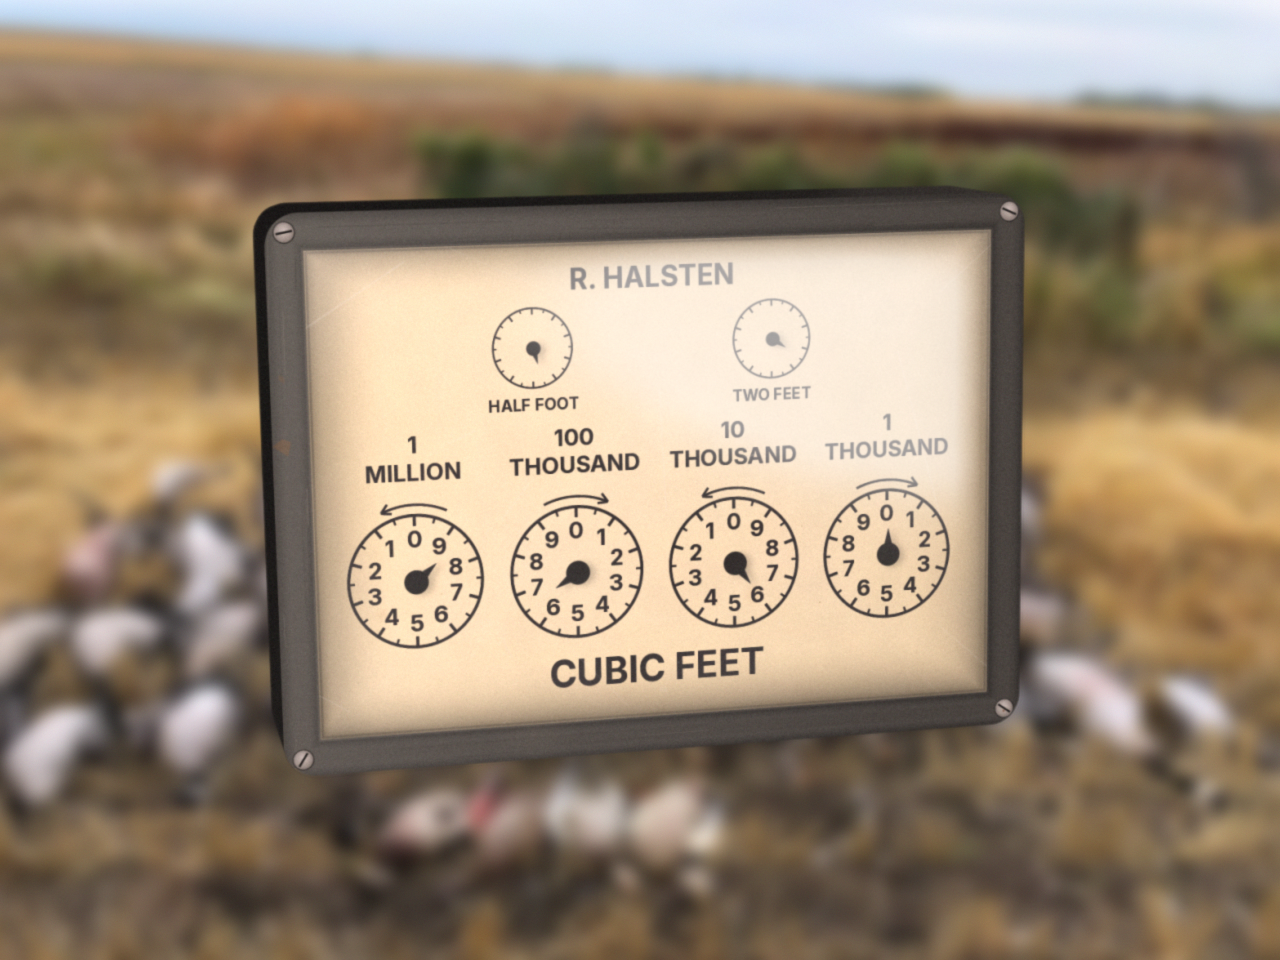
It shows 866000 ft³
